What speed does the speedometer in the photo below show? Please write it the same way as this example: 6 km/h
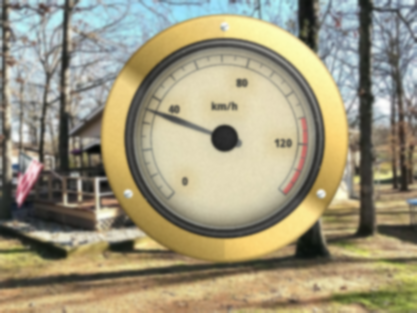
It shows 35 km/h
